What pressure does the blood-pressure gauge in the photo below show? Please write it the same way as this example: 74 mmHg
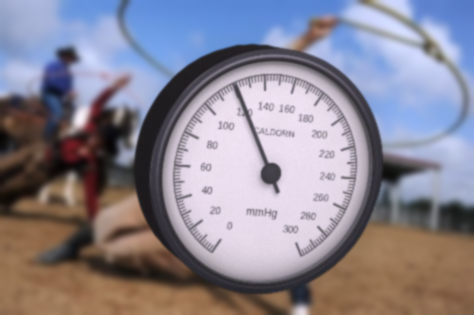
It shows 120 mmHg
